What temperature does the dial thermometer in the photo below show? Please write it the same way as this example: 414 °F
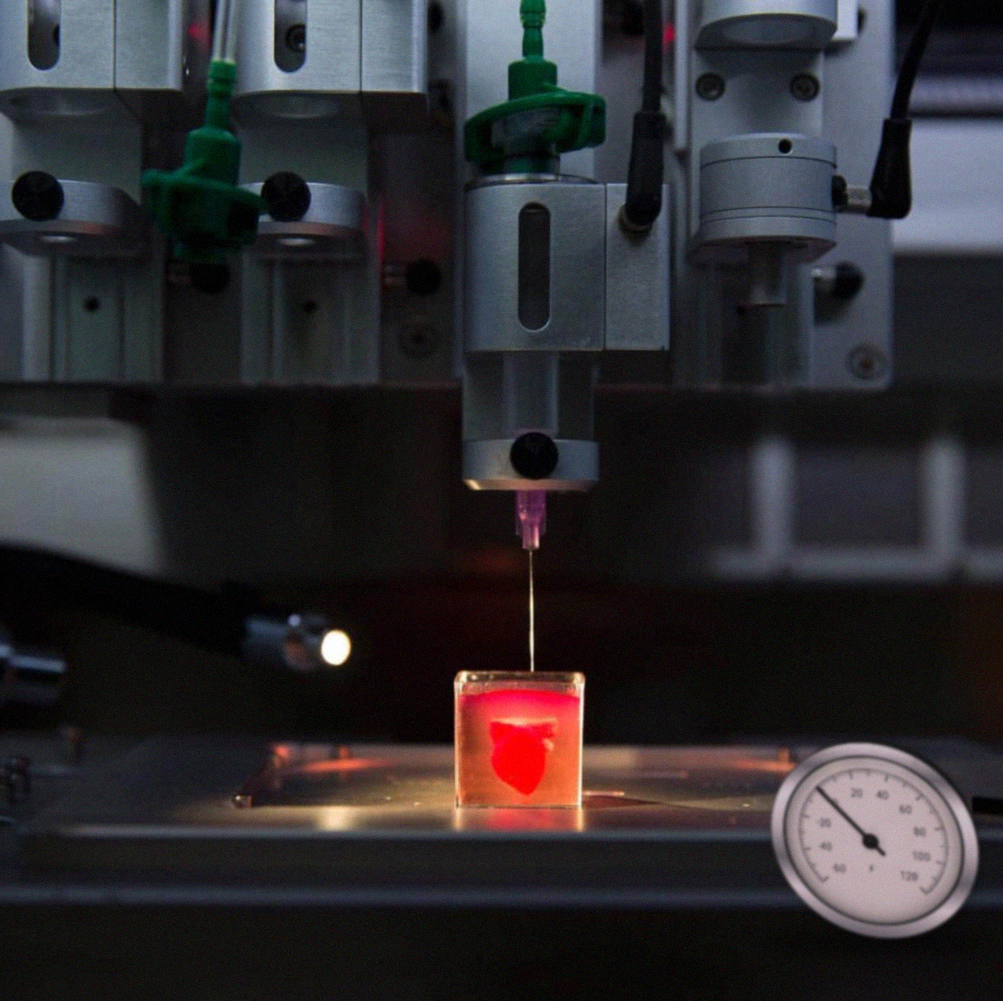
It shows 0 °F
